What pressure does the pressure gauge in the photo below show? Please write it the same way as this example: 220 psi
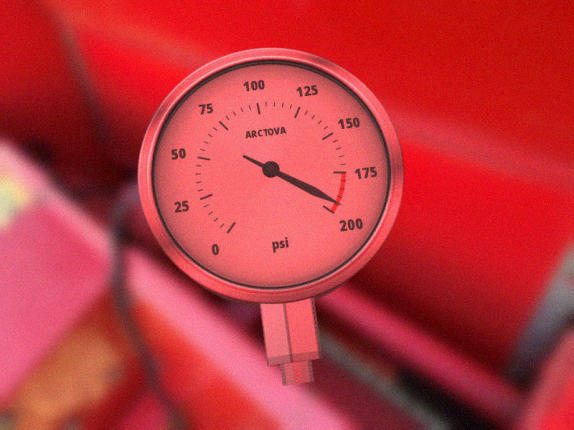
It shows 195 psi
